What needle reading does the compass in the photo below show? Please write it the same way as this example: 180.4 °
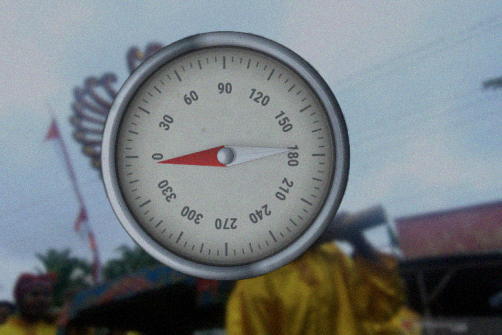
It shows 355 °
